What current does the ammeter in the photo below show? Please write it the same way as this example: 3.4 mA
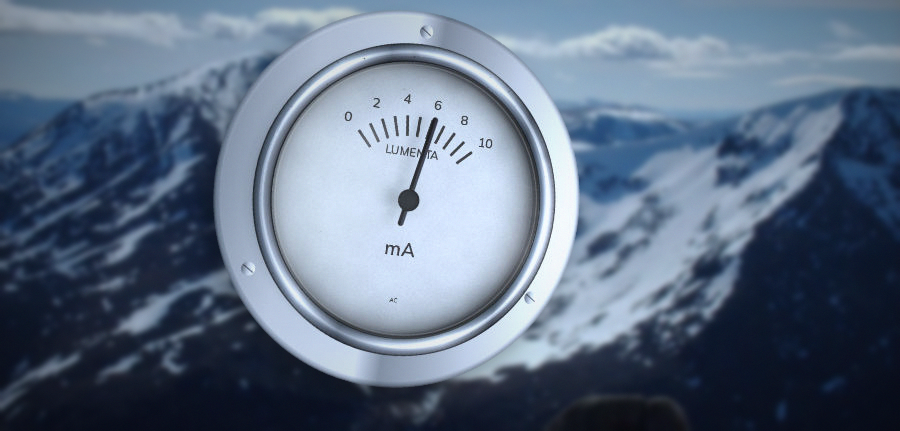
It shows 6 mA
